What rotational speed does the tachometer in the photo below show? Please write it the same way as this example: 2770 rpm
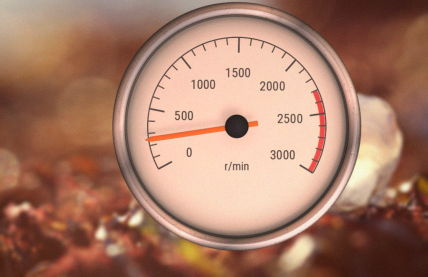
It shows 250 rpm
